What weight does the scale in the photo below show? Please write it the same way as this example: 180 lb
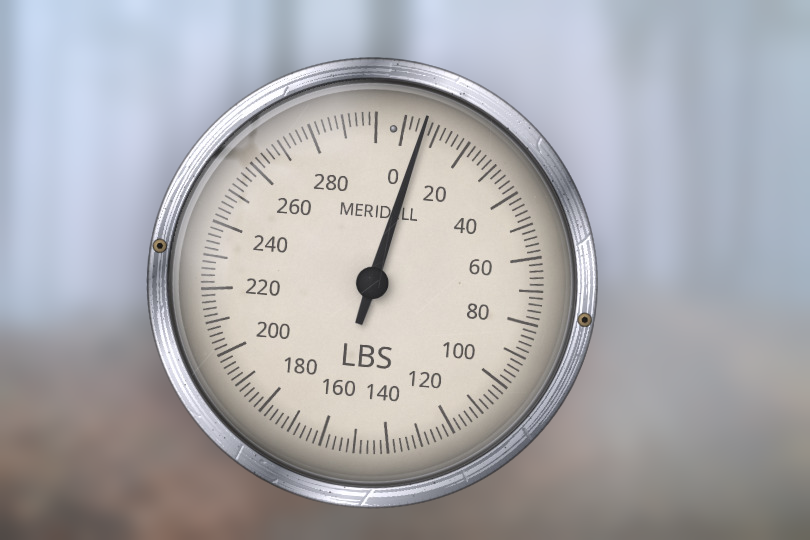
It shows 6 lb
